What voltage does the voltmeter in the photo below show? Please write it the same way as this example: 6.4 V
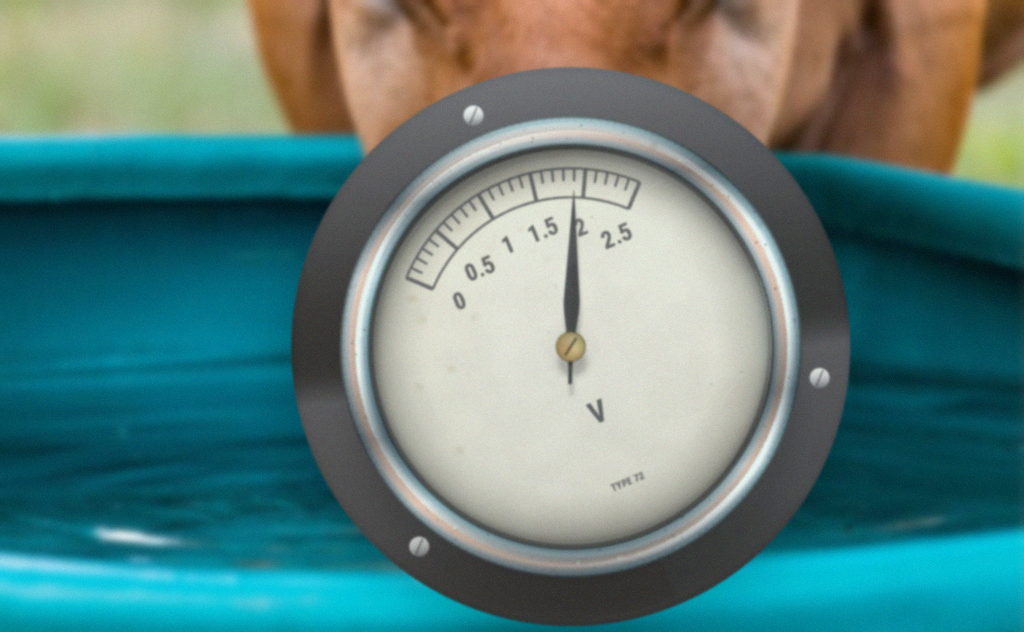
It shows 1.9 V
